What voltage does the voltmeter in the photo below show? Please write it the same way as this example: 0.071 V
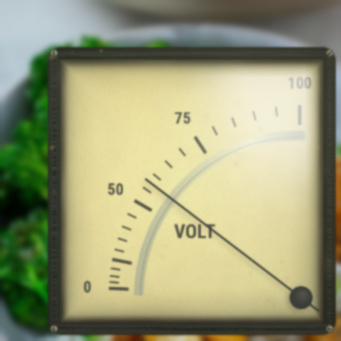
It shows 57.5 V
